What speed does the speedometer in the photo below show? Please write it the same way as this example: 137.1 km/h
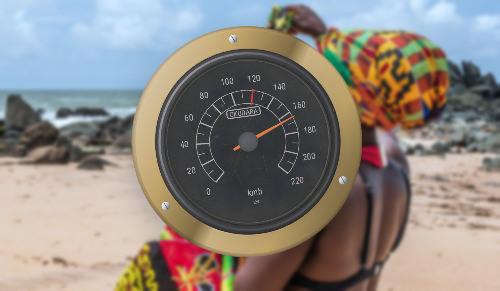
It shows 165 km/h
